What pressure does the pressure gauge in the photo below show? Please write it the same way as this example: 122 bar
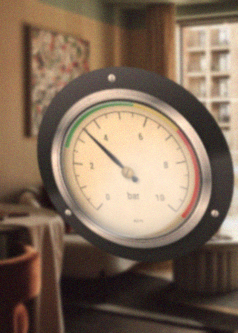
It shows 3.5 bar
